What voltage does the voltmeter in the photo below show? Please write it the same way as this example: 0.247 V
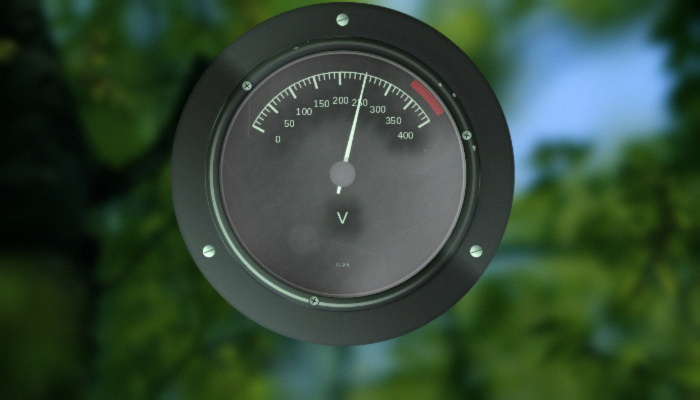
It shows 250 V
